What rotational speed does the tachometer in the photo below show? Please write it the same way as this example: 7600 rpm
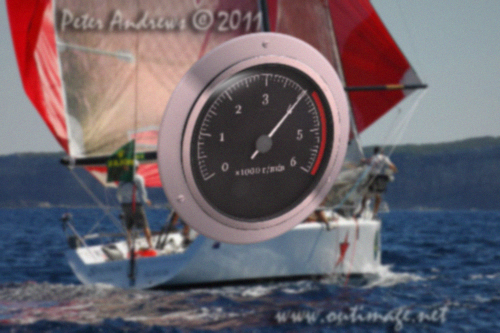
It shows 4000 rpm
